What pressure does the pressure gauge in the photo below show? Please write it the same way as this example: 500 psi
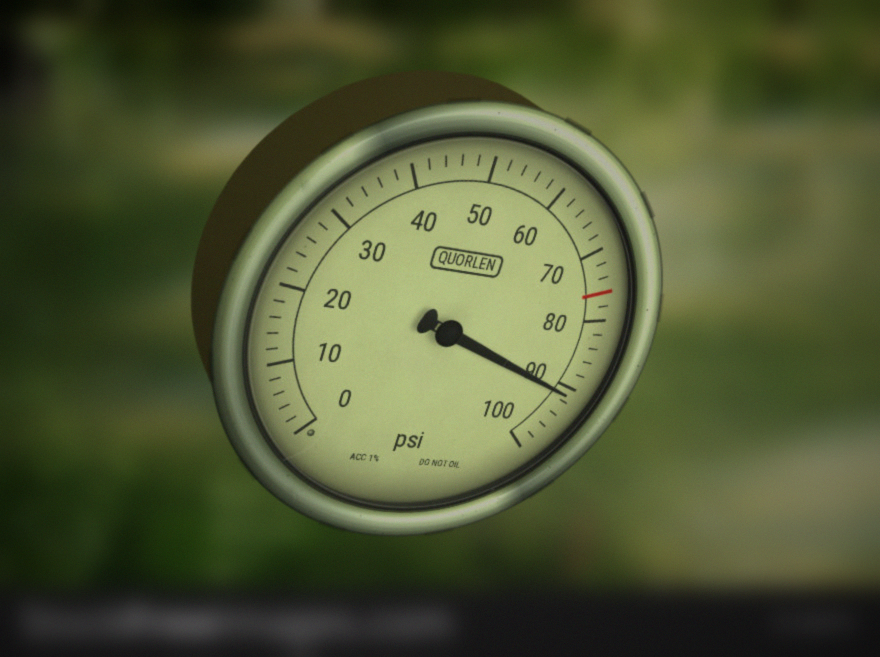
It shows 91 psi
